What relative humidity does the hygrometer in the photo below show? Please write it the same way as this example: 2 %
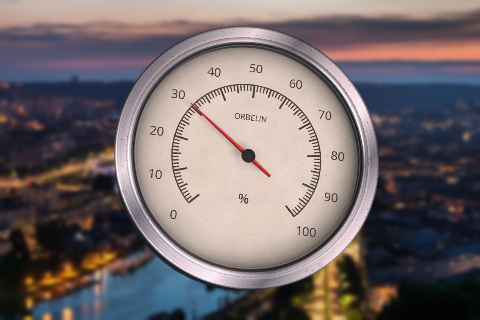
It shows 30 %
